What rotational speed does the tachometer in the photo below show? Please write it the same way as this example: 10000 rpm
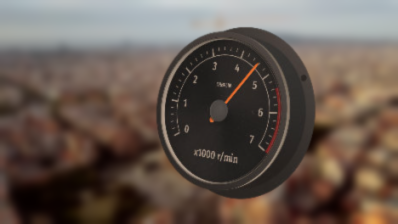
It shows 4600 rpm
